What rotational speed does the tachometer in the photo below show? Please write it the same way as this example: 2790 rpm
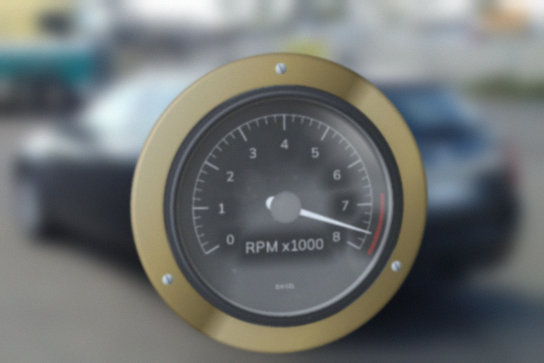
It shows 7600 rpm
